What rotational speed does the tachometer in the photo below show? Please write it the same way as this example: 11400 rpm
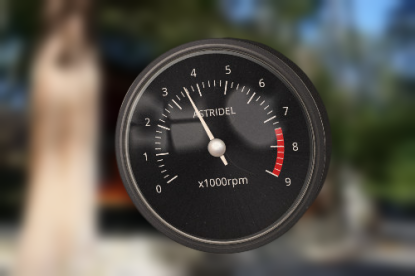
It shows 3600 rpm
